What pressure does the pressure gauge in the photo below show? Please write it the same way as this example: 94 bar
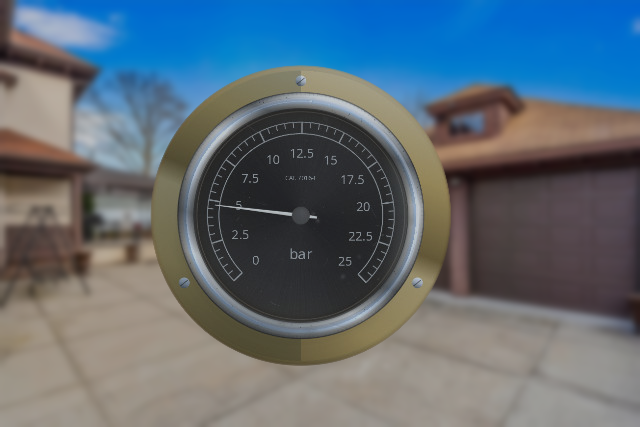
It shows 4.75 bar
